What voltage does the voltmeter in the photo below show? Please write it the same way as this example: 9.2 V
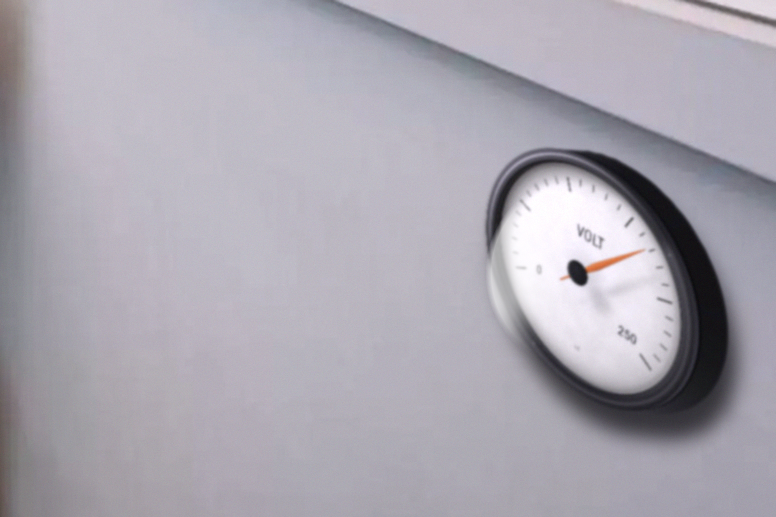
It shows 170 V
